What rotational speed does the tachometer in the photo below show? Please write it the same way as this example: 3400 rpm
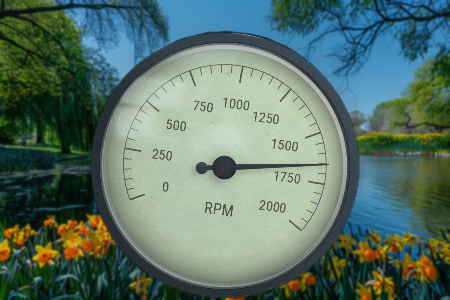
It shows 1650 rpm
